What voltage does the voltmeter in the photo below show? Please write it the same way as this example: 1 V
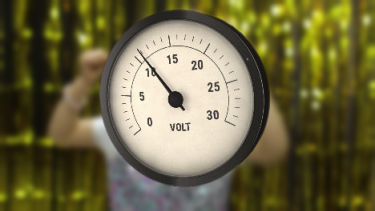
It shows 11 V
